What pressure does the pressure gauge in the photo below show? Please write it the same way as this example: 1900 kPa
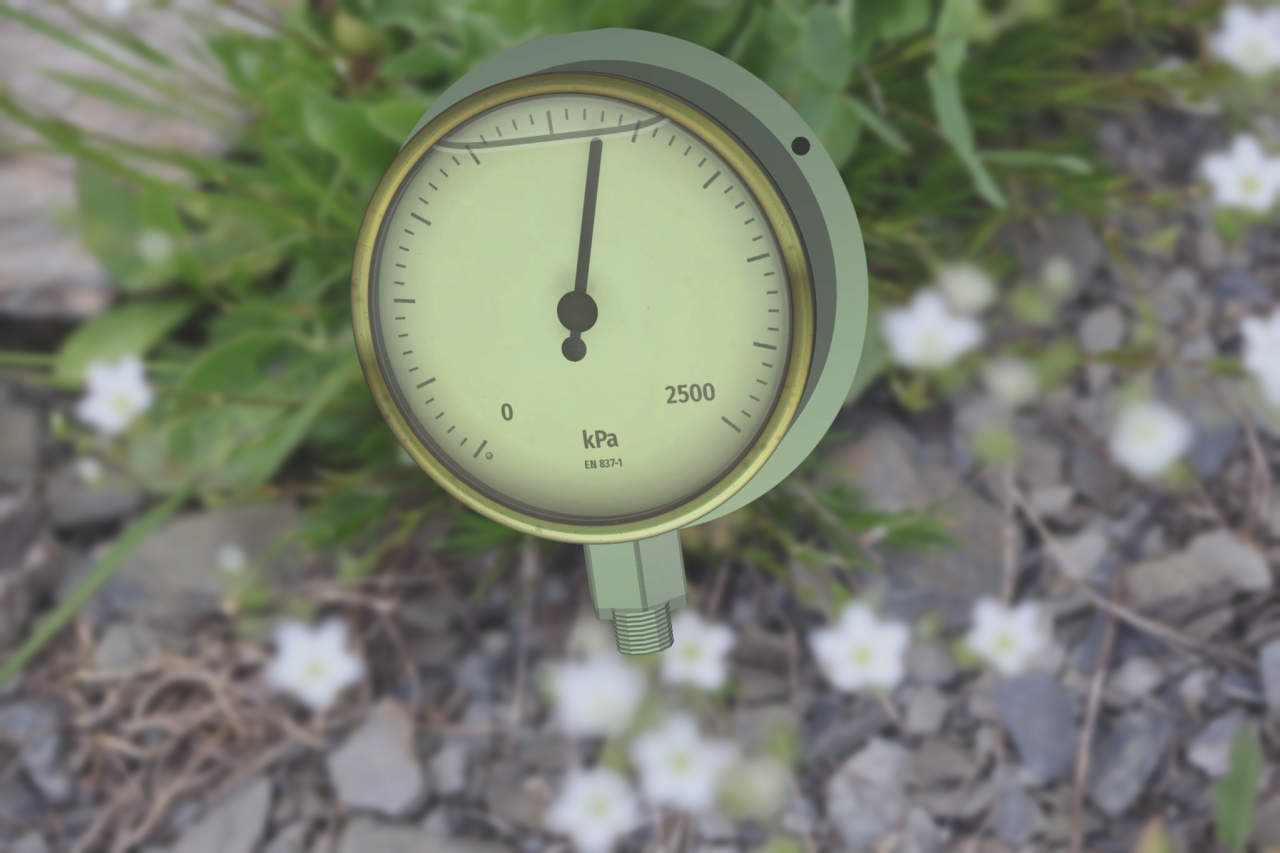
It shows 1400 kPa
